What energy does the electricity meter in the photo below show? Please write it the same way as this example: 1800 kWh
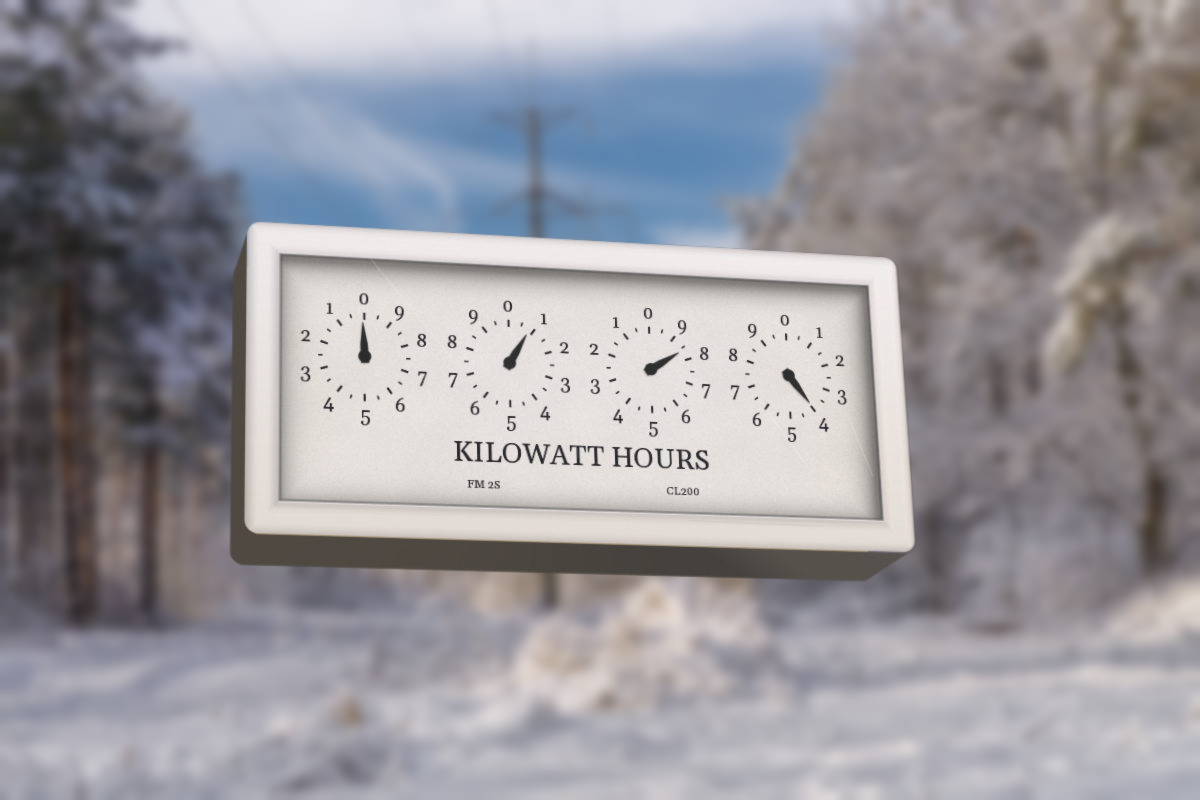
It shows 84 kWh
